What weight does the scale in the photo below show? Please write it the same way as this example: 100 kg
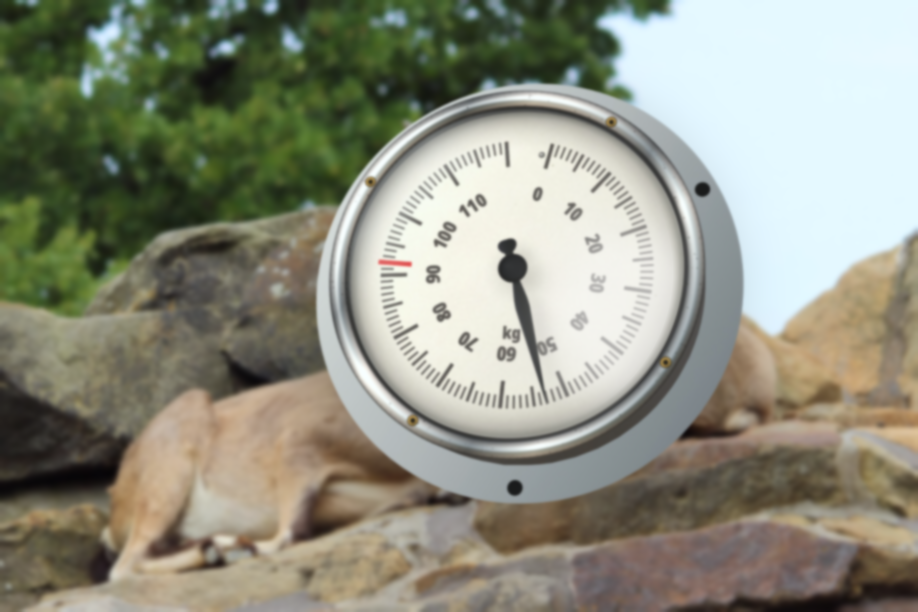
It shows 53 kg
